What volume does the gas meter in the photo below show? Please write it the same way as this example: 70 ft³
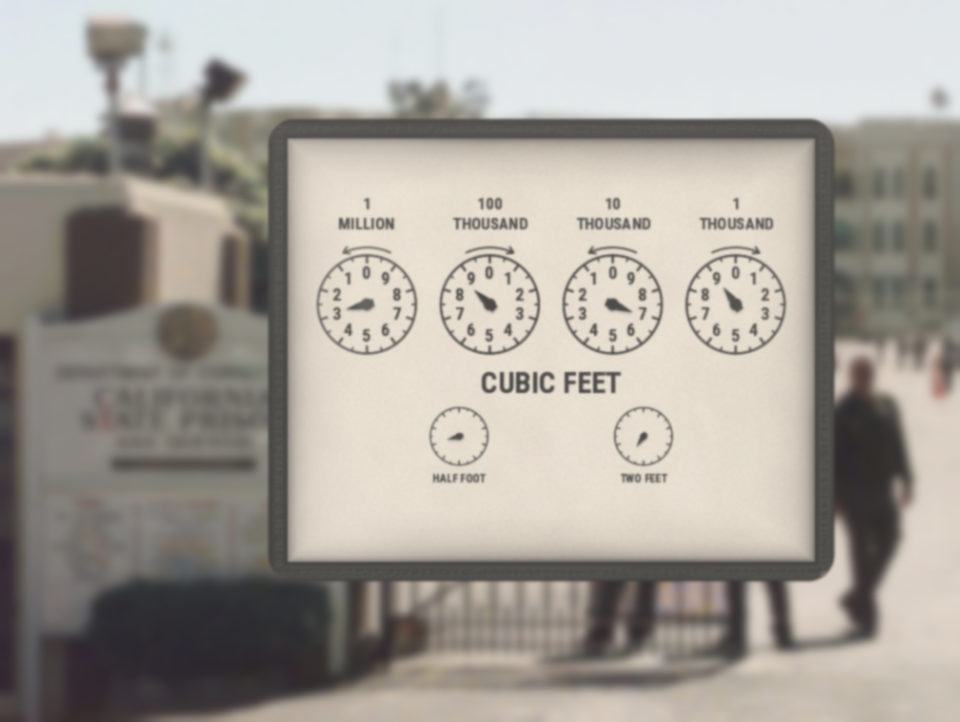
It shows 286900 ft³
